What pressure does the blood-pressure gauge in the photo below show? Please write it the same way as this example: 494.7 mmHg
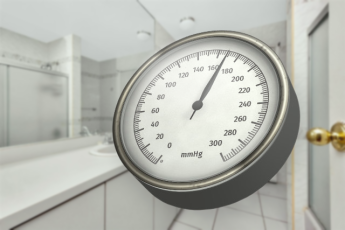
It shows 170 mmHg
